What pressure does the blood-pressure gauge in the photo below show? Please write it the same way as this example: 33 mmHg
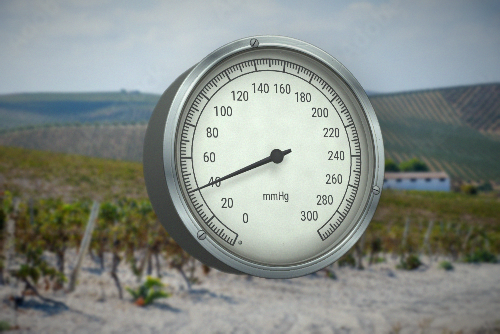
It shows 40 mmHg
